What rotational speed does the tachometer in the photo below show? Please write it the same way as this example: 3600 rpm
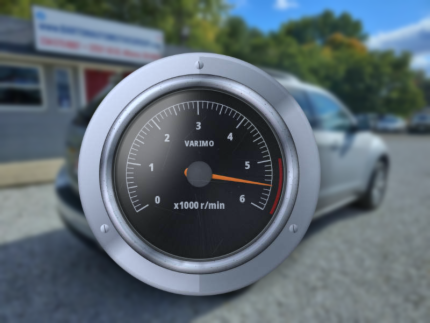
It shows 5500 rpm
